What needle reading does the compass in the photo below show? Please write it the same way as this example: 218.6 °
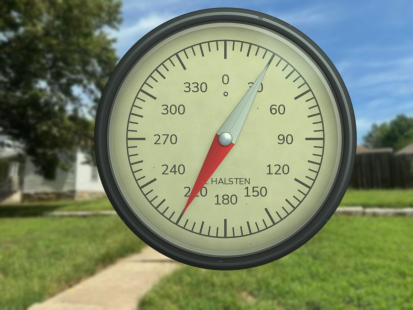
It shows 210 °
